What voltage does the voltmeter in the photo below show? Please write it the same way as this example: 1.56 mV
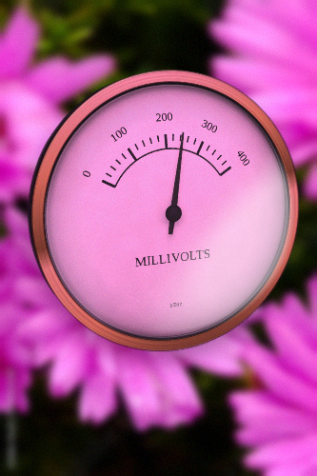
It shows 240 mV
